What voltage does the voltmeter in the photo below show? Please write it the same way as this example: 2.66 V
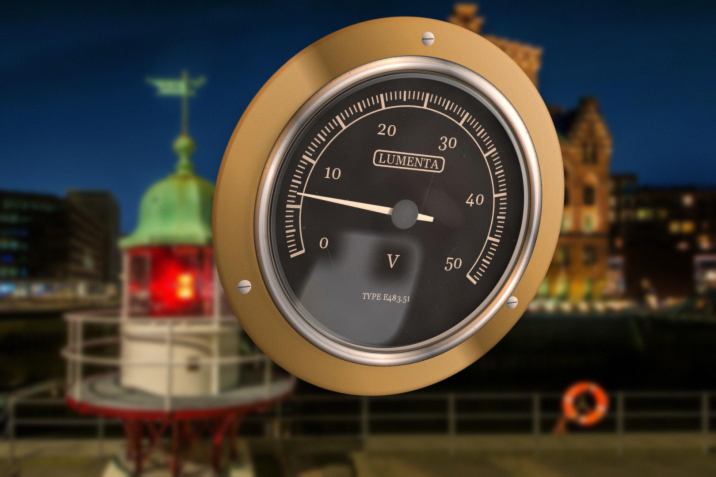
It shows 6.5 V
